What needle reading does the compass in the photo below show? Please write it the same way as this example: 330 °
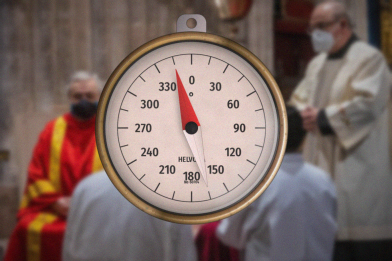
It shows 345 °
